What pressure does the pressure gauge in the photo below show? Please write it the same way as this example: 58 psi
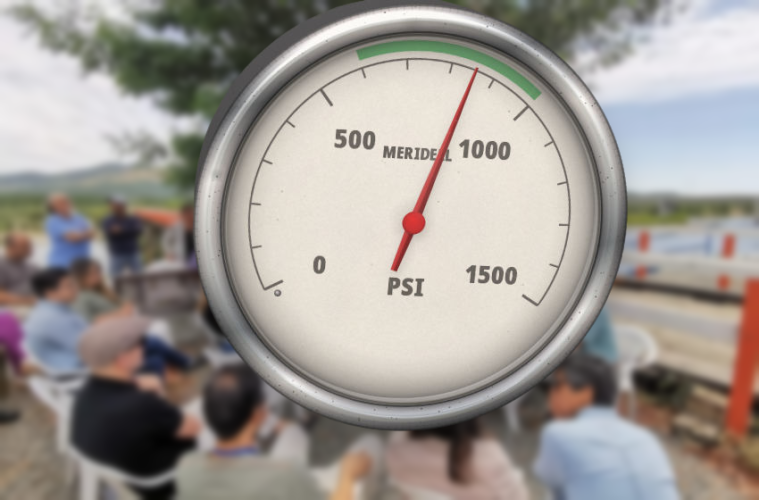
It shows 850 psi
